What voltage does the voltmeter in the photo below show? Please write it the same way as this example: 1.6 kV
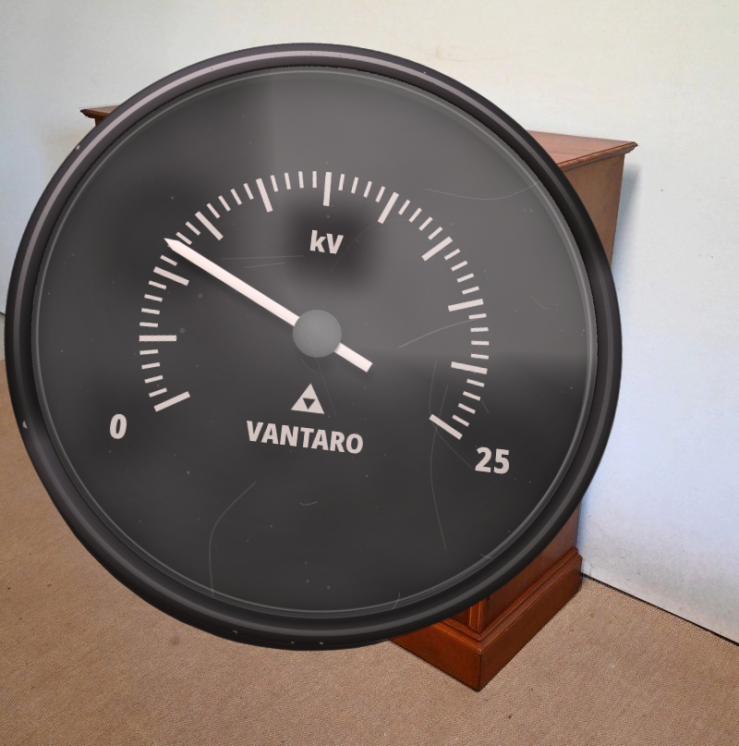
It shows 6 kV
